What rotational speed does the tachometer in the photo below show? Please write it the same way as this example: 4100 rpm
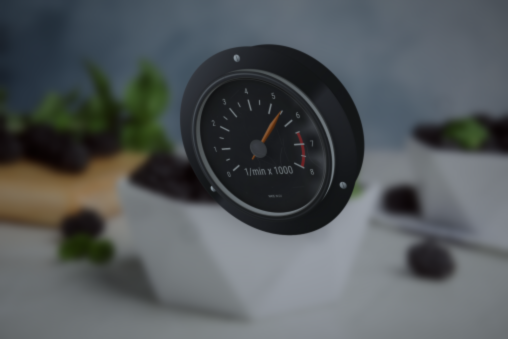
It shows 5500 rpm
